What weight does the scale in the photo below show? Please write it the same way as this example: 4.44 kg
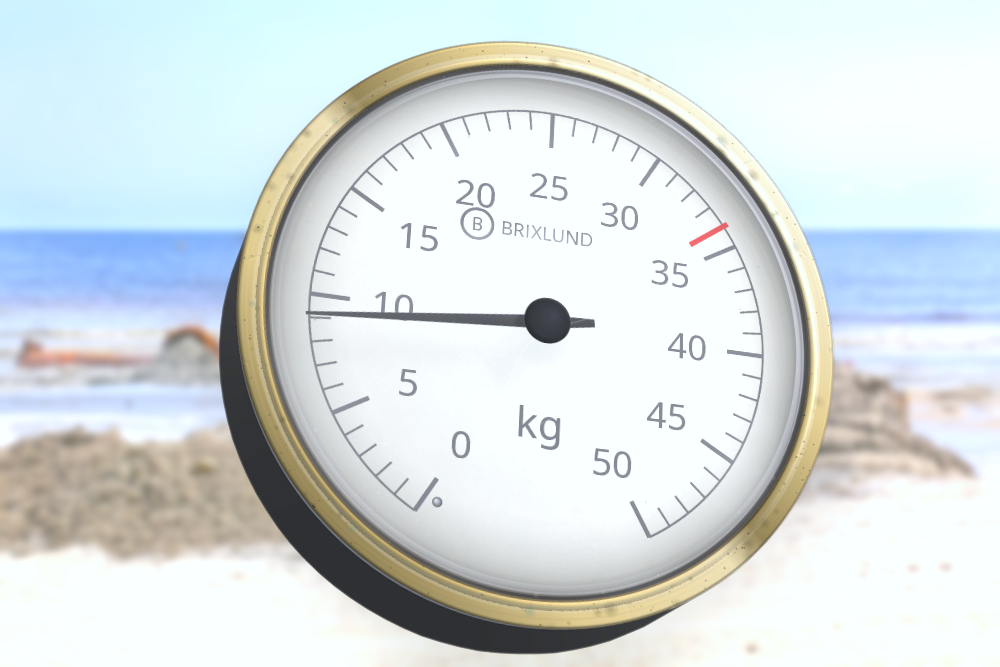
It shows 9 kg
